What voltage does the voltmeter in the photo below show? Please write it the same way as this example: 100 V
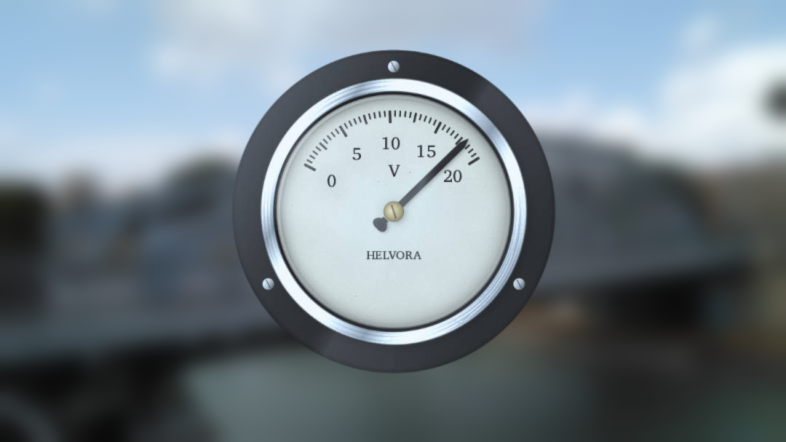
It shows 18 V
